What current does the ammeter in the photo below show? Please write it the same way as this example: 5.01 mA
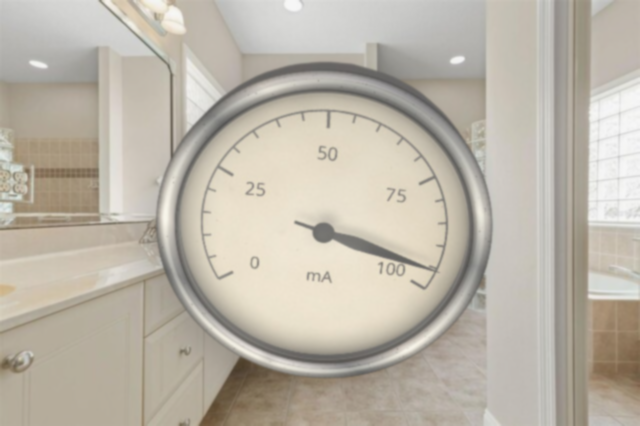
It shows 95 mA
